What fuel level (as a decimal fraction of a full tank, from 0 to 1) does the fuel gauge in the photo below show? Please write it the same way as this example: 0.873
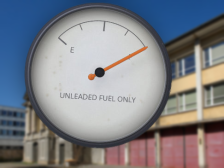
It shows 1
